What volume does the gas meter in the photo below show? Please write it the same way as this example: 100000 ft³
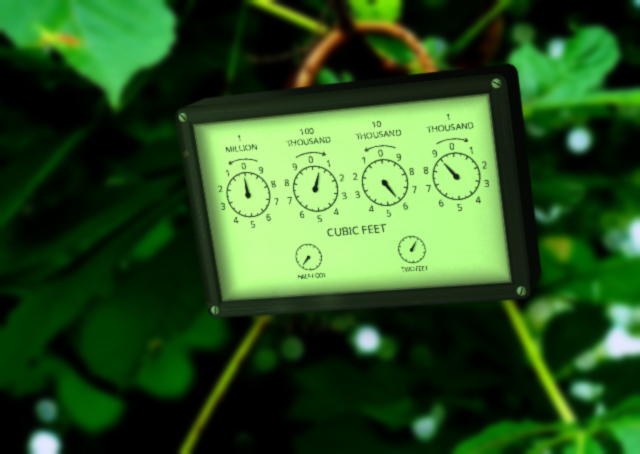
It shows 5900 ft³
